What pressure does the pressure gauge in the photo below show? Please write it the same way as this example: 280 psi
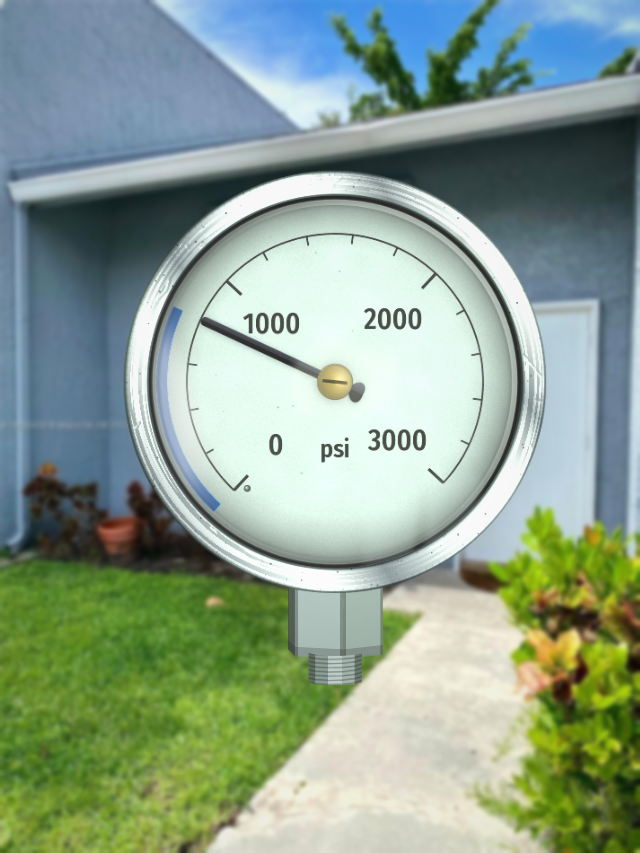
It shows 800 psi
